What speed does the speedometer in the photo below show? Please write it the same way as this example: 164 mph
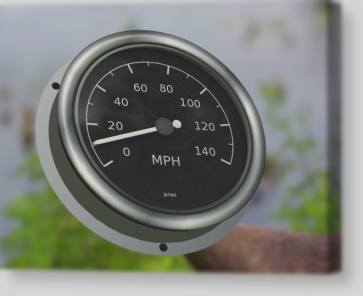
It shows 10 mph
